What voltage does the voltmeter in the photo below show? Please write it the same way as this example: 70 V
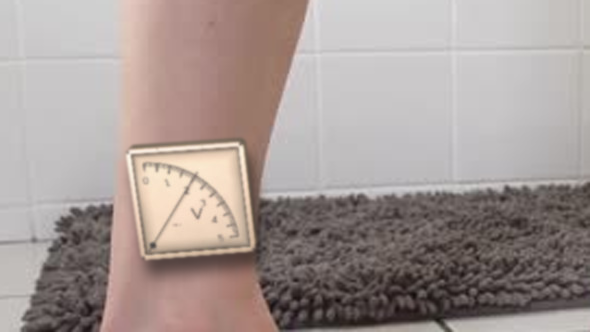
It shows 2 V
